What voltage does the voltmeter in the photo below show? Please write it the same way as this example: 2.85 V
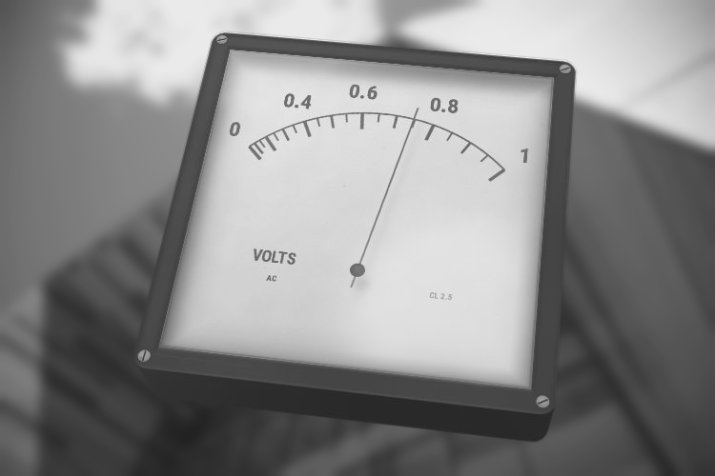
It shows 0.75 V
